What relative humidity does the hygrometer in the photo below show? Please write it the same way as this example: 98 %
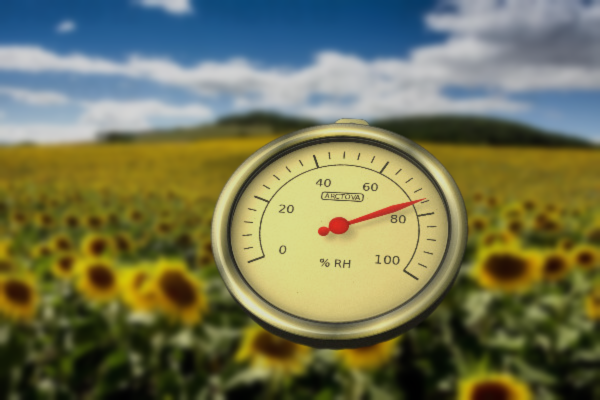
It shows 76 %
